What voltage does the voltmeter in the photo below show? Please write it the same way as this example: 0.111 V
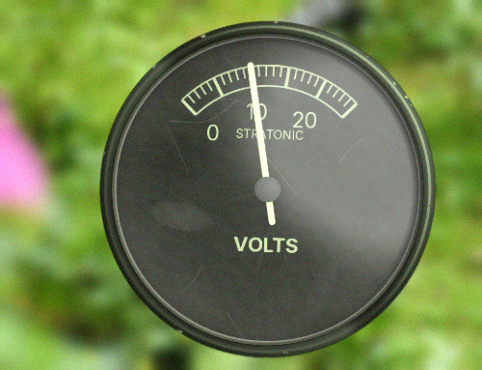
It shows 10 V
